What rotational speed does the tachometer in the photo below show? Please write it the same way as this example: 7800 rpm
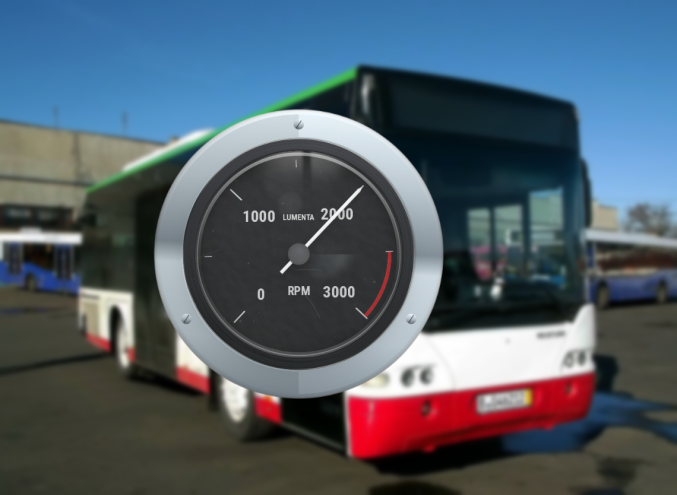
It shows 2000 rpm
